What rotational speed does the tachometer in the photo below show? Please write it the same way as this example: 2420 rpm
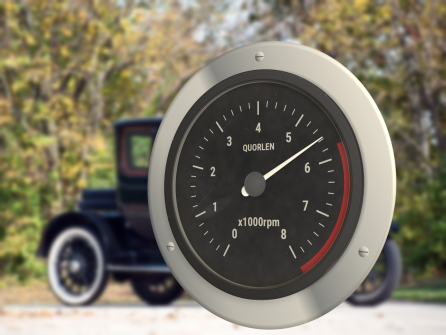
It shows 5600 rpm
